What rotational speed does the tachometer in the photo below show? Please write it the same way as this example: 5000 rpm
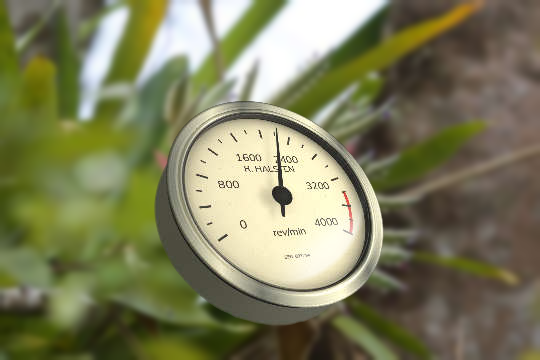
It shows 2200 rpm
